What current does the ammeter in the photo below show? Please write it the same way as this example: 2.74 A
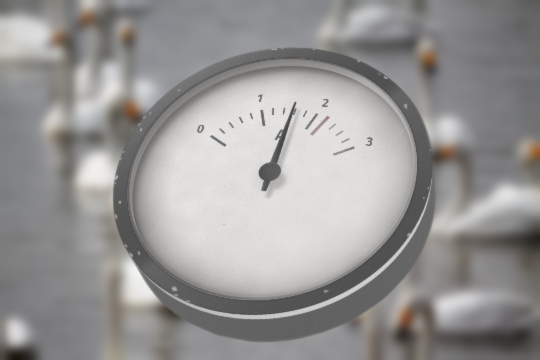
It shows 1.6 A
